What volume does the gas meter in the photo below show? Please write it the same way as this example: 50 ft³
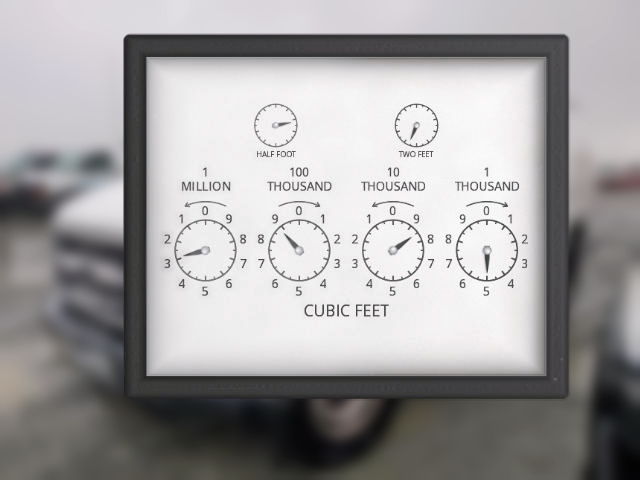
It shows 288500 ft³
